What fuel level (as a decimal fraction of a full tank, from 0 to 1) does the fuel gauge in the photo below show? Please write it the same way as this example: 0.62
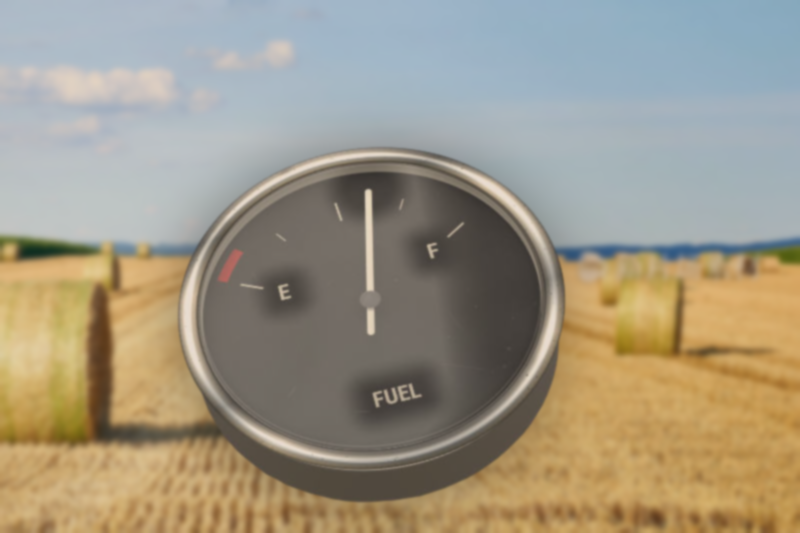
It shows 0.625
